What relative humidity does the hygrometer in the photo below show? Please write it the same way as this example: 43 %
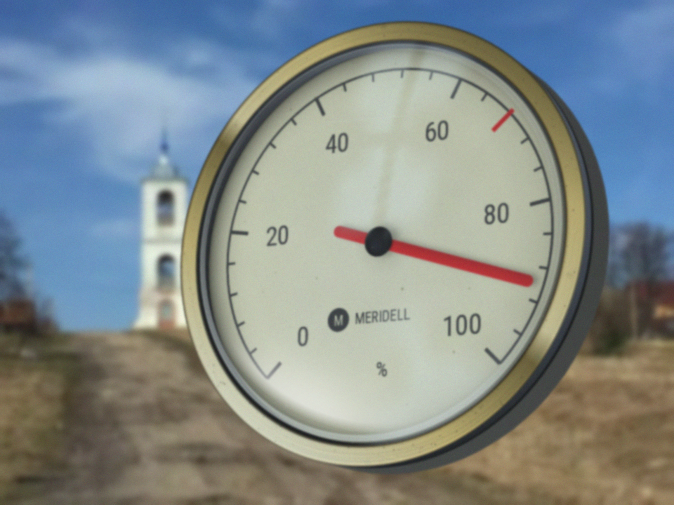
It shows 90 %
